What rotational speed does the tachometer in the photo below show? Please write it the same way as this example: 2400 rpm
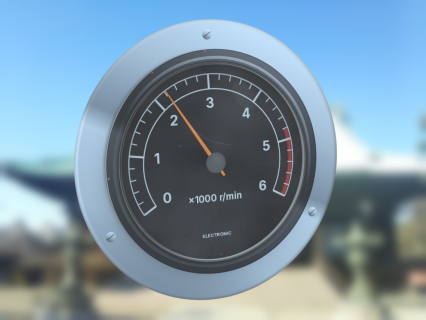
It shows 2200 rpm
